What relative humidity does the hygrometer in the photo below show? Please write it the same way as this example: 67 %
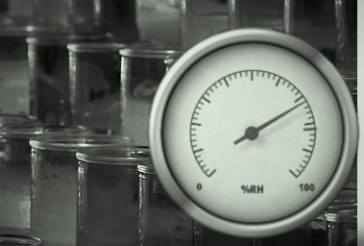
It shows 72 %
